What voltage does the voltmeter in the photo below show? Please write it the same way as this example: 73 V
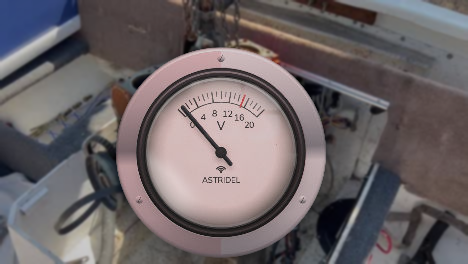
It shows 1 V
